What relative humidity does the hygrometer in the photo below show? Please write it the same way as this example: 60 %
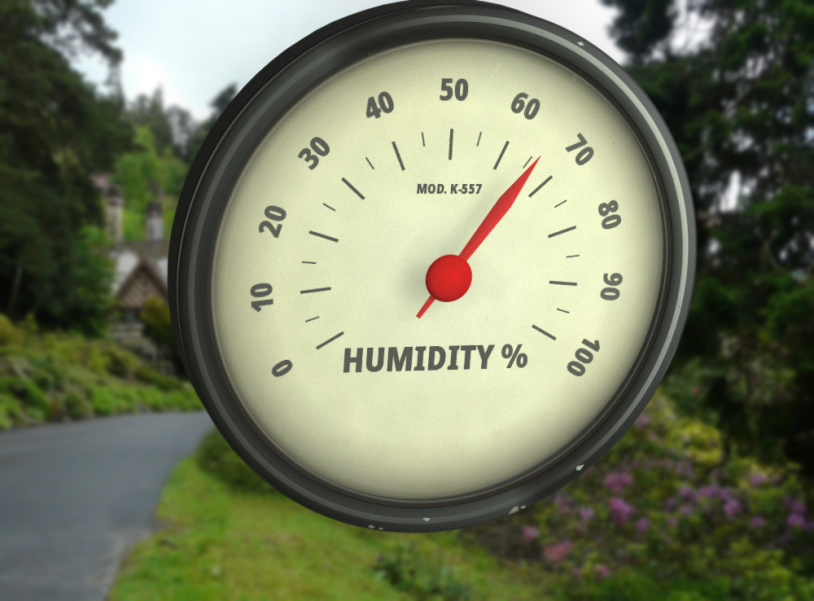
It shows 65 %
